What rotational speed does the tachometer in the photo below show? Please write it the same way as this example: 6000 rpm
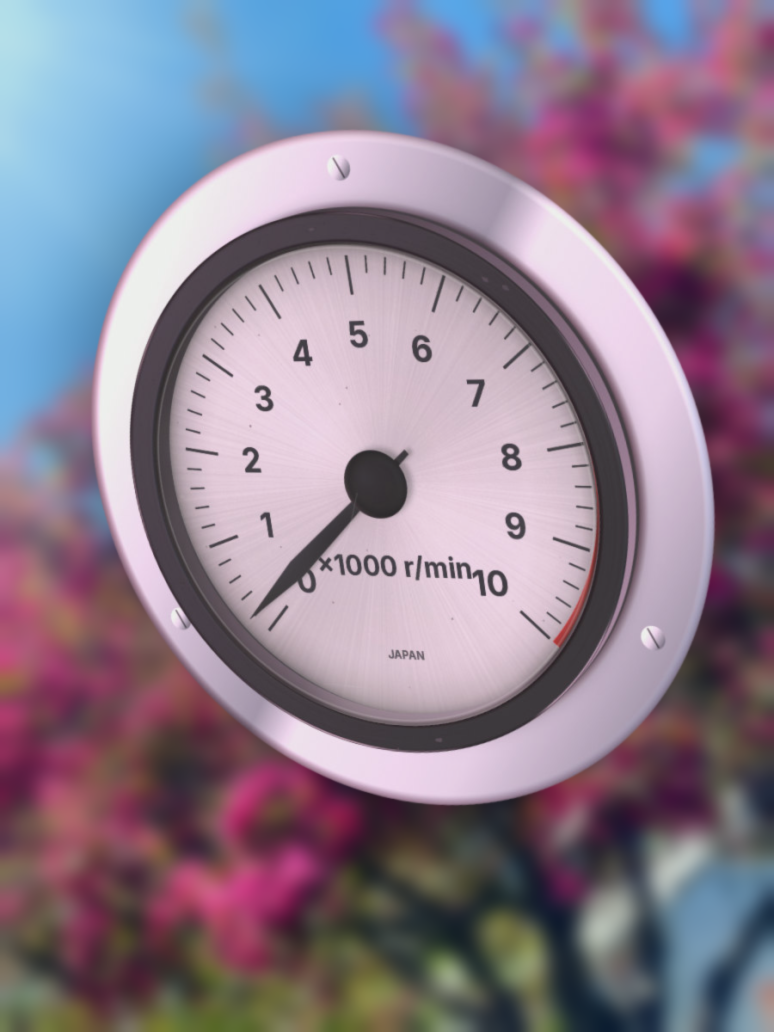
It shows 200 rpm
